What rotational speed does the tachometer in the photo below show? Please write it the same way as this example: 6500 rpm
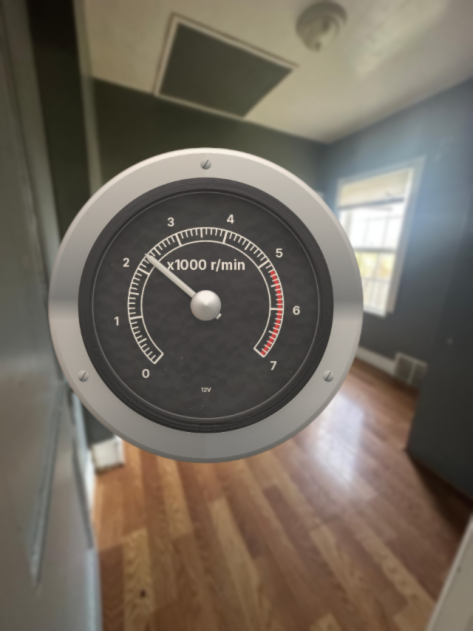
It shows 2300 rpm
